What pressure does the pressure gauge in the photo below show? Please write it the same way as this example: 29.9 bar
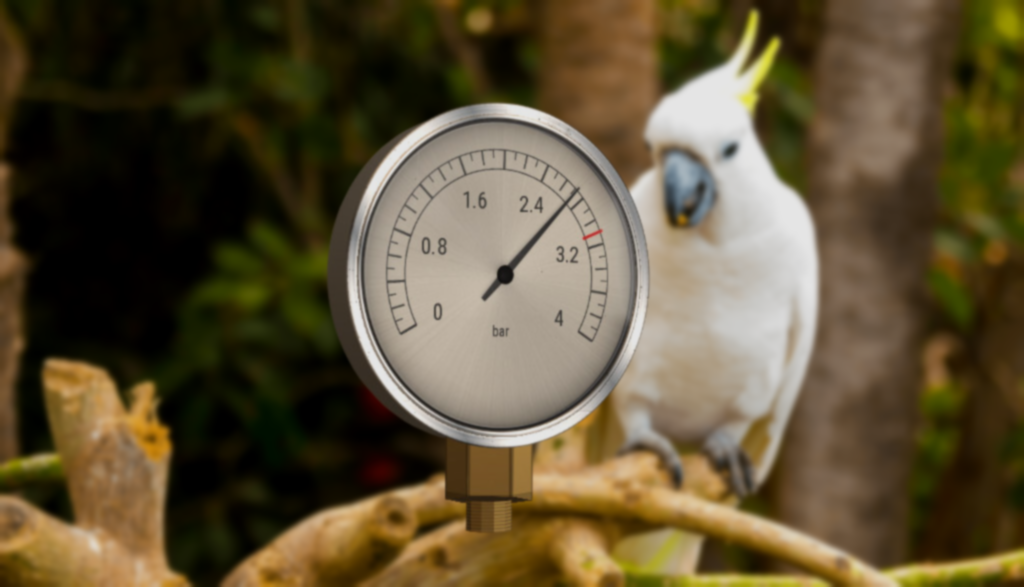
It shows 2.7 bar
